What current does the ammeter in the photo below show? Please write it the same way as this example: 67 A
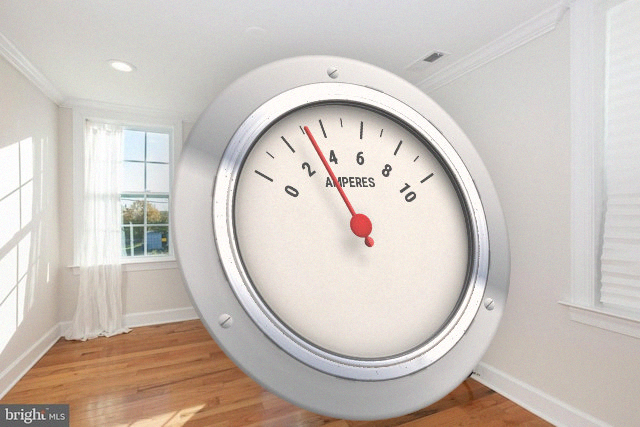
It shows 3 A
